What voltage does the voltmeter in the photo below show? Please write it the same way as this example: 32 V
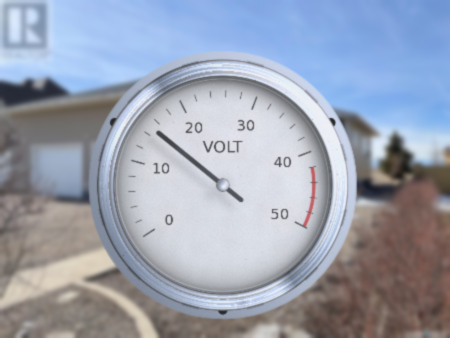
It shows 15 V
